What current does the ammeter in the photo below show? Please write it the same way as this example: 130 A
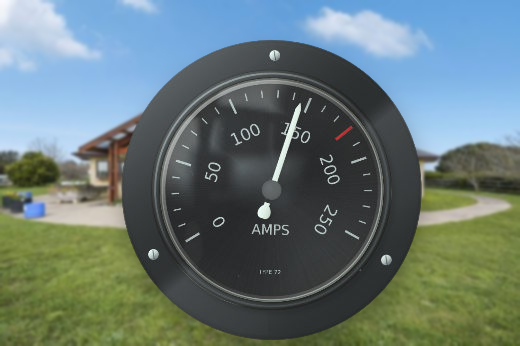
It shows 145 A
